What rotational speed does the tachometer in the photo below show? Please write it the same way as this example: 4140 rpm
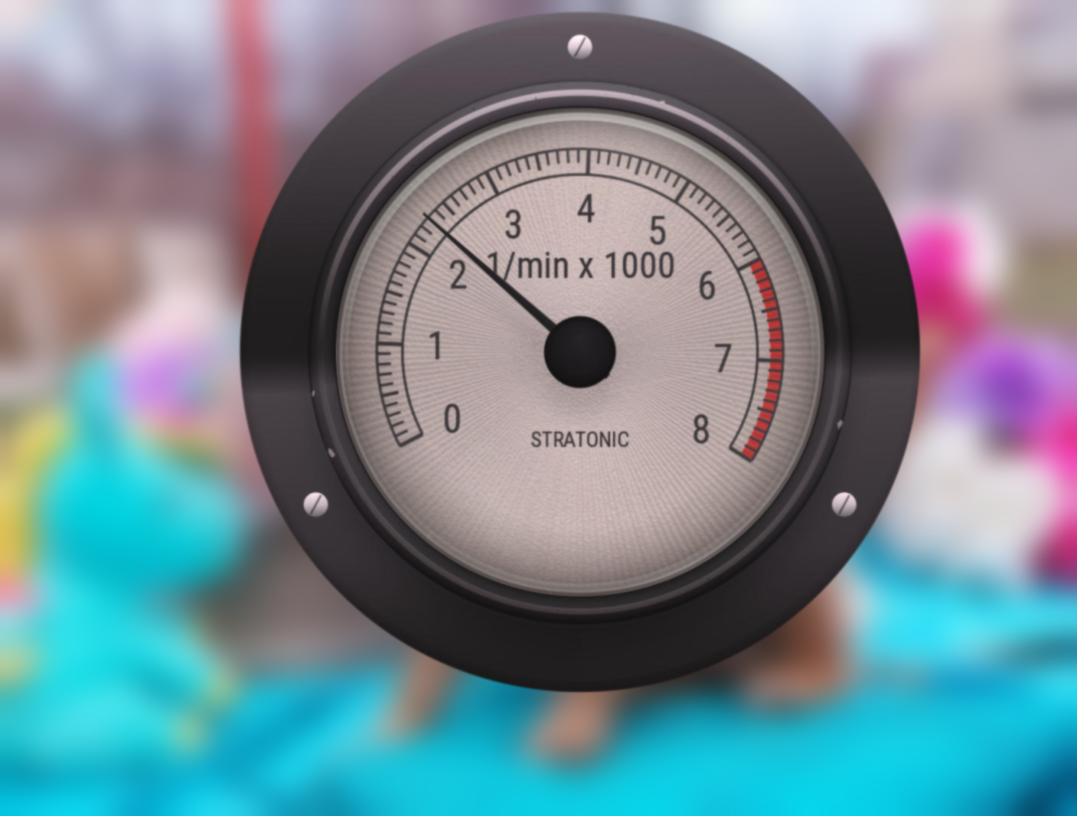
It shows 2300 rpm
